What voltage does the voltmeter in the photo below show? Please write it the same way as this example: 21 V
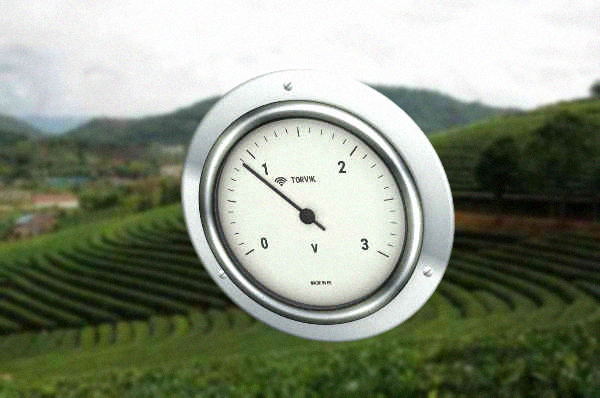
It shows 0.9 V
